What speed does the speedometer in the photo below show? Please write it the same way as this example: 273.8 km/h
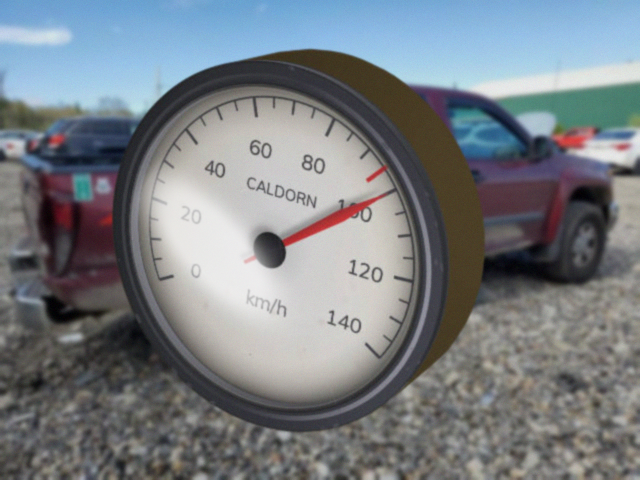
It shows 100 km/h
